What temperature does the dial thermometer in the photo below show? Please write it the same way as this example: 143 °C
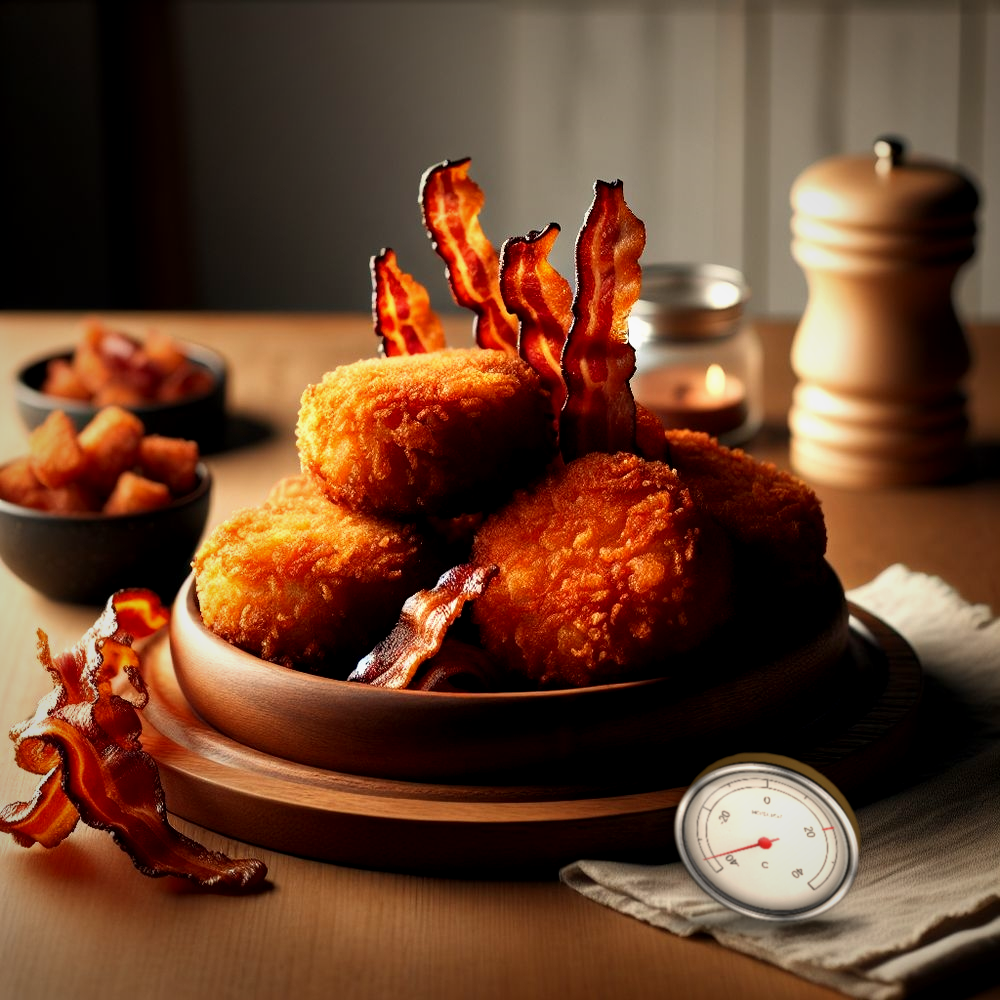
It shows -35 °C
